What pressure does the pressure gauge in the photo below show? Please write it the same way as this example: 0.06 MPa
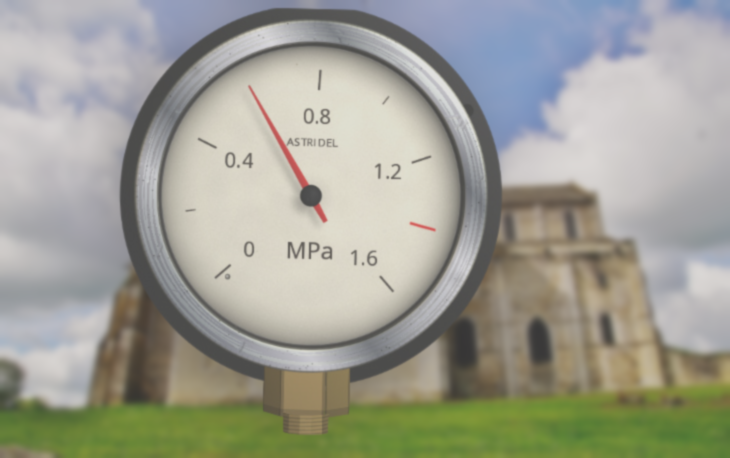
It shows 0.6 MPa
